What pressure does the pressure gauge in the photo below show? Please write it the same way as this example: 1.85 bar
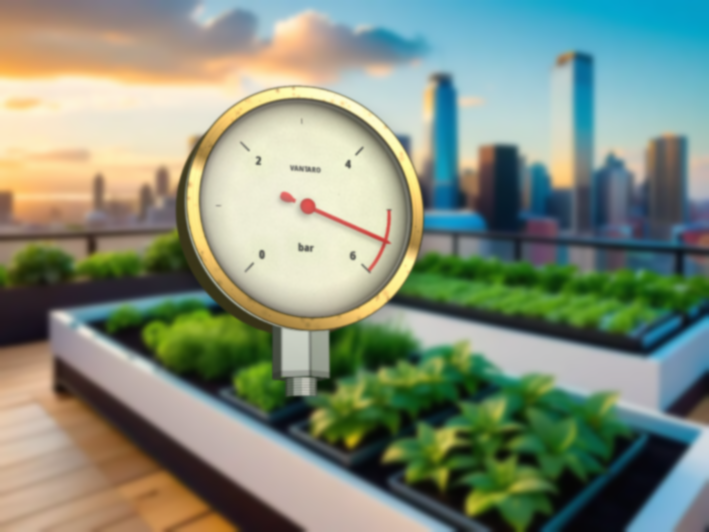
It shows 5.5 bar
